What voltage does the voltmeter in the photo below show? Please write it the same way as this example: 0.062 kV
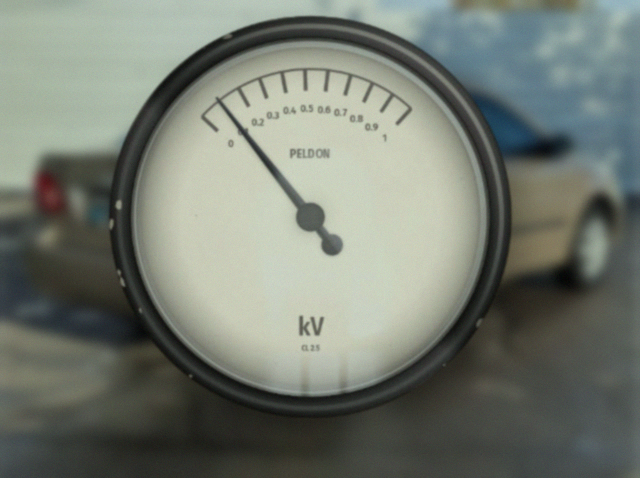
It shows 0.1 kV
